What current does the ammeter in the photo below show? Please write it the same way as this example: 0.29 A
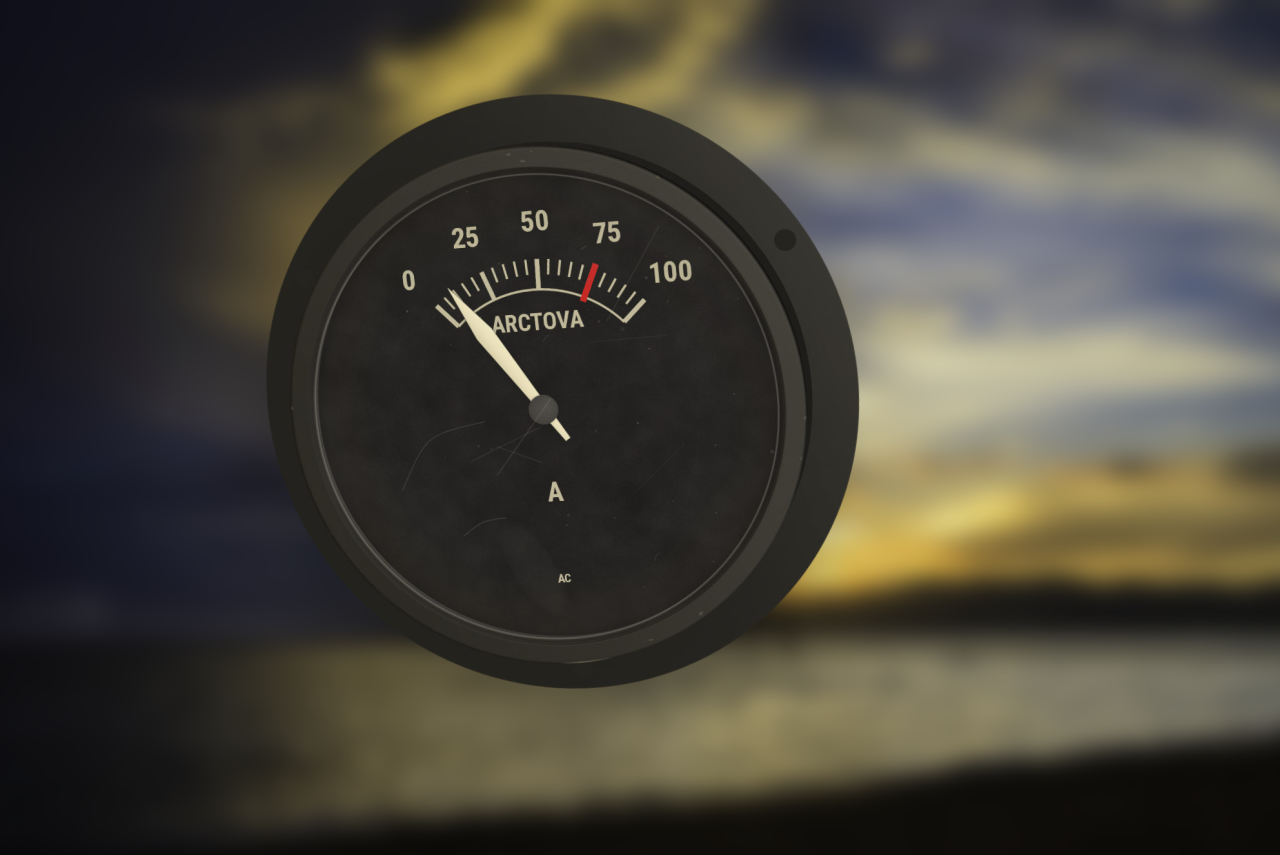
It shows 10 A
